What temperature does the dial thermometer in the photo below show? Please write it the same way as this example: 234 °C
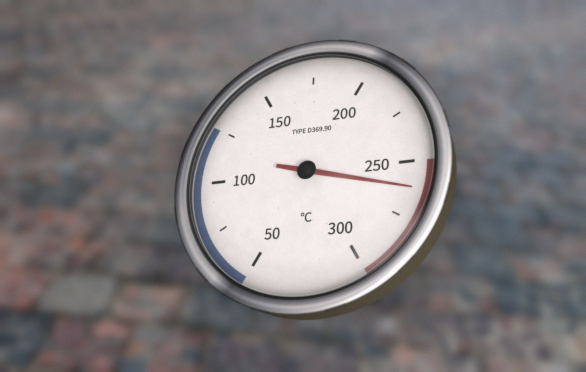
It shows 262.5 °C
